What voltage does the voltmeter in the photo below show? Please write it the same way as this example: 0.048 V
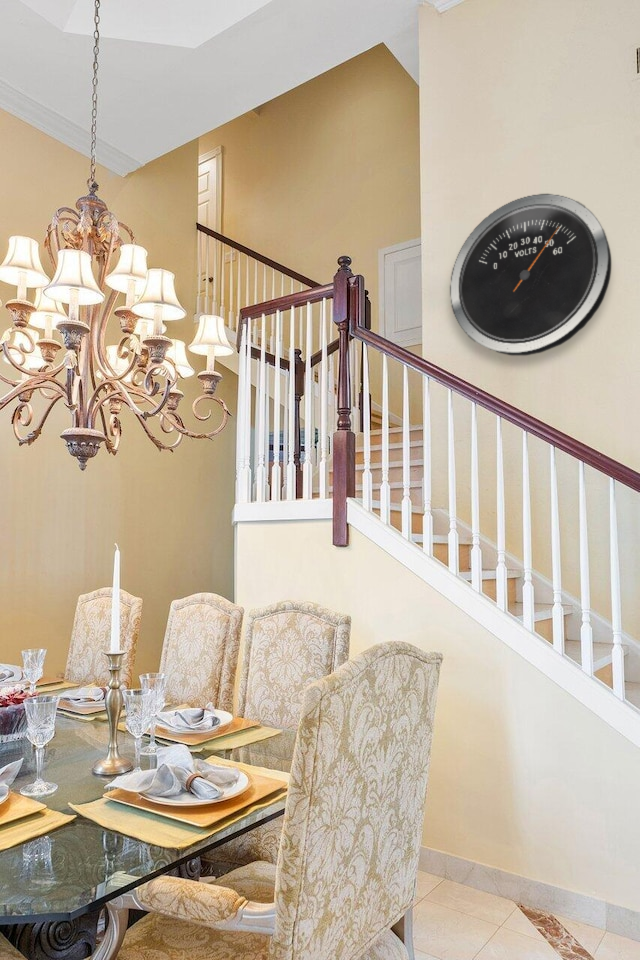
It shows 50 V
